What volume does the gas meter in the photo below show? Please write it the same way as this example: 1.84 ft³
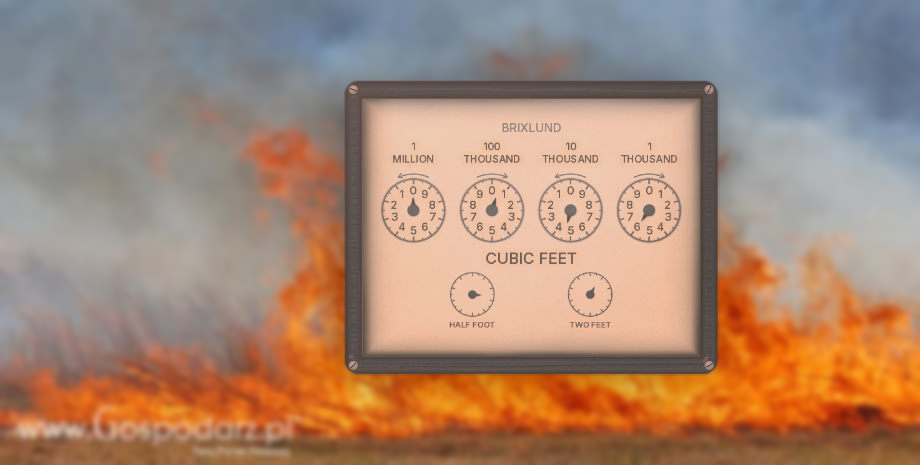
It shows 4600 ft³
